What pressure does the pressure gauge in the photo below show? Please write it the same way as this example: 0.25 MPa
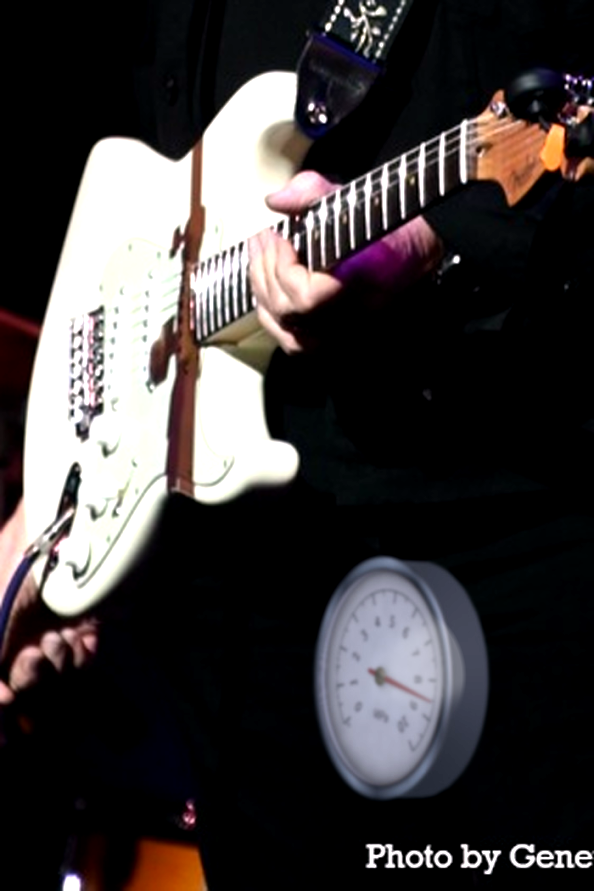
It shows 8.5 MPa
